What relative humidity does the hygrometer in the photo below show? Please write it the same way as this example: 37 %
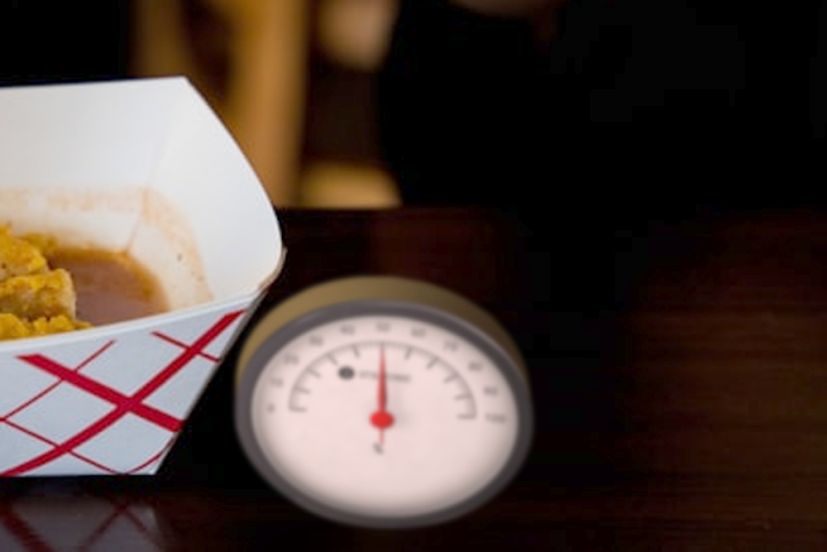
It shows 50 %
